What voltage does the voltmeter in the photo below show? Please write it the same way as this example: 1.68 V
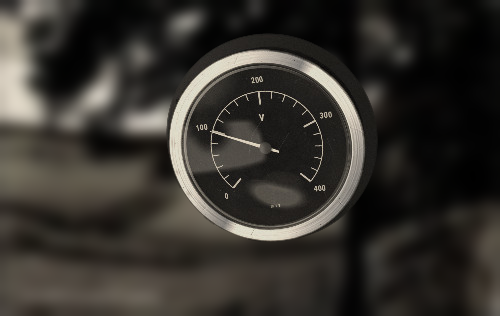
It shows 100 V
